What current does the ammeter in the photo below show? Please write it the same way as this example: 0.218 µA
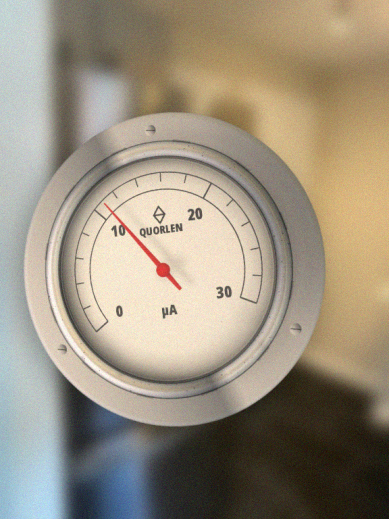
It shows 11 µA
